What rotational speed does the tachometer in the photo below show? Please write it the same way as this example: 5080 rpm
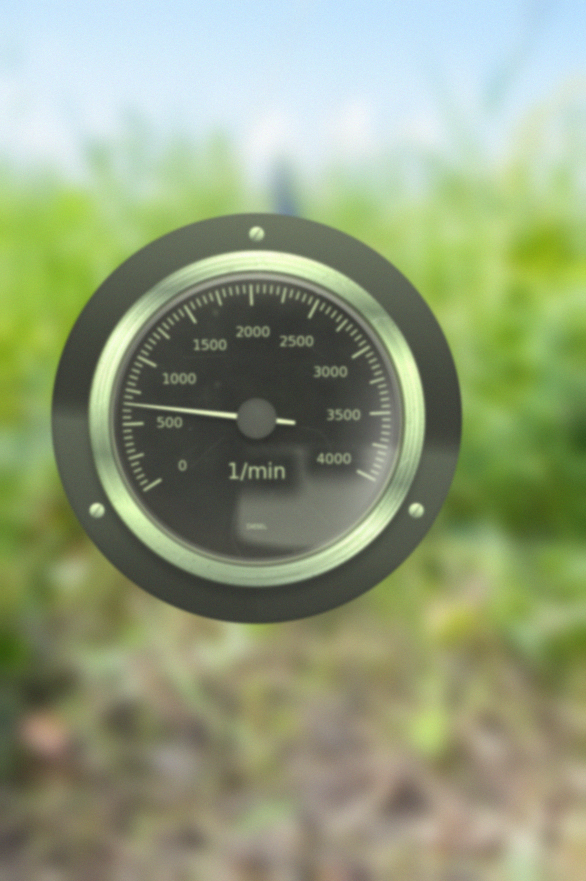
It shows 650 rpm
